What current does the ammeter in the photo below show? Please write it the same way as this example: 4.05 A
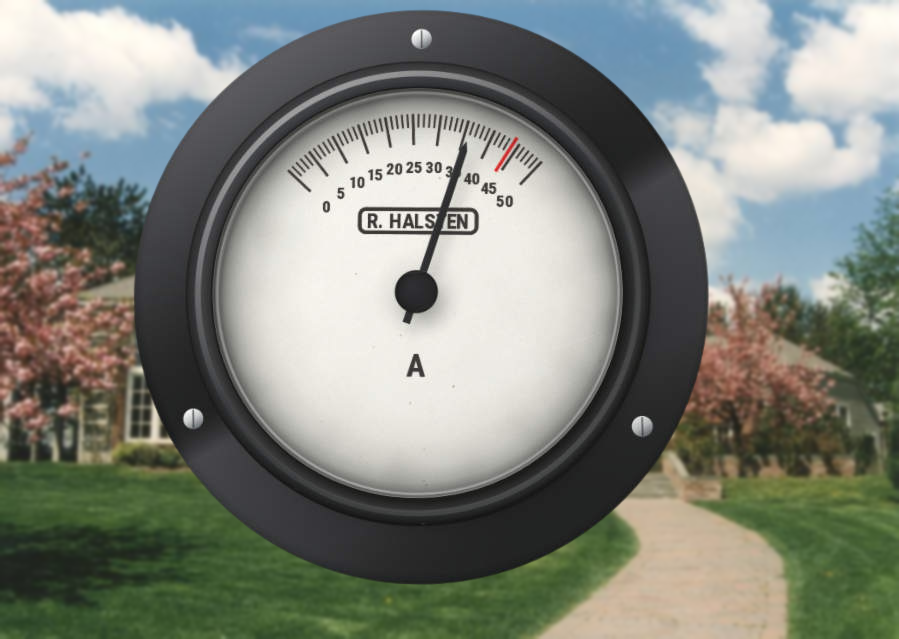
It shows 36 A
